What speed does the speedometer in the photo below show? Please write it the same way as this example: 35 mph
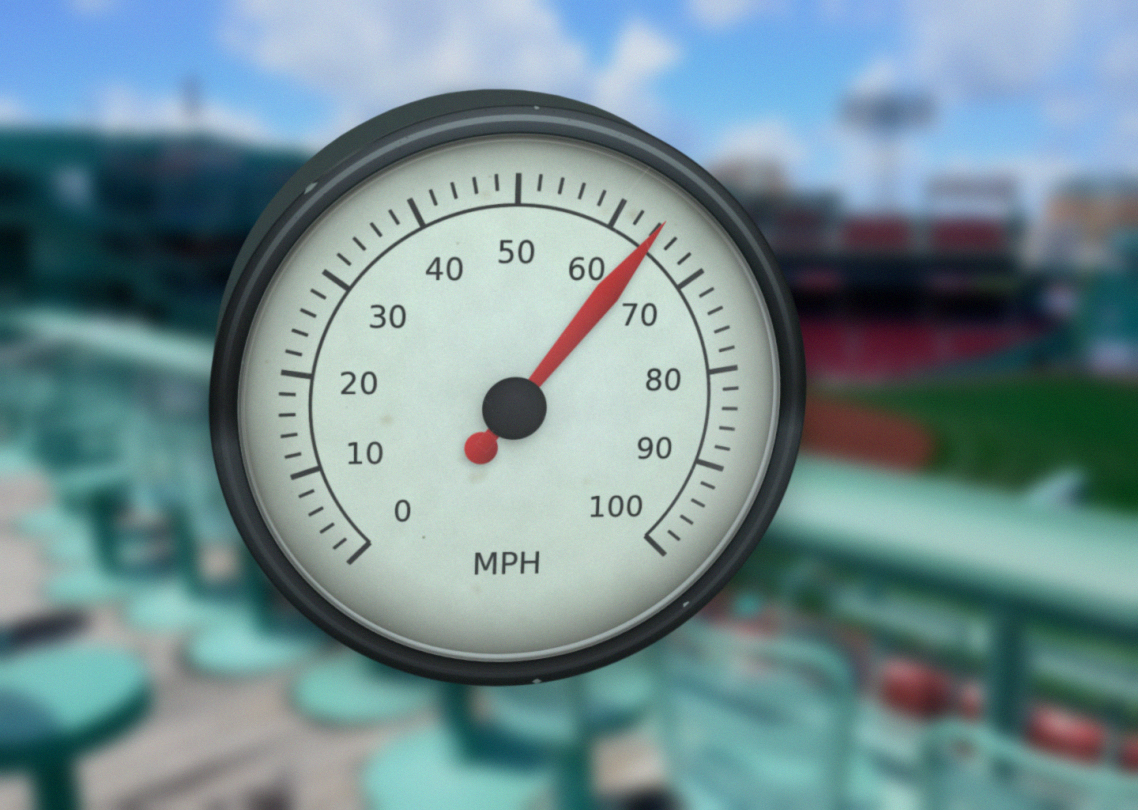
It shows 64 mph
